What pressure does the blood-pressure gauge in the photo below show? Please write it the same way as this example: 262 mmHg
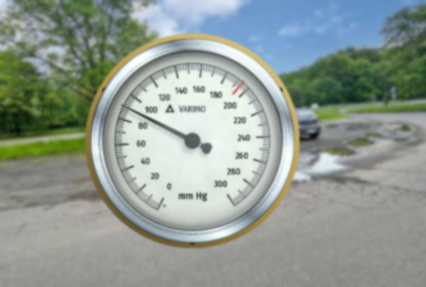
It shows 90 mmHg
